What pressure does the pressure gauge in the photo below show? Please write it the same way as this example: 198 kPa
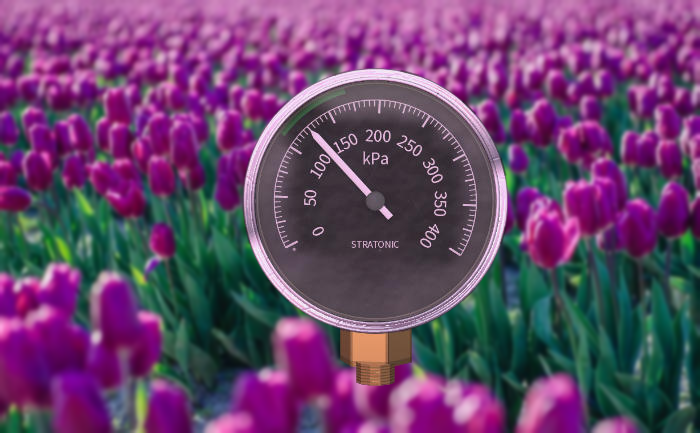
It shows 125 kPa
